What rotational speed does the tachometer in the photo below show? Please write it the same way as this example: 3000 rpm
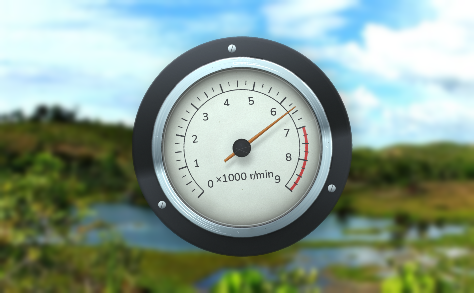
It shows 6375 rpm
